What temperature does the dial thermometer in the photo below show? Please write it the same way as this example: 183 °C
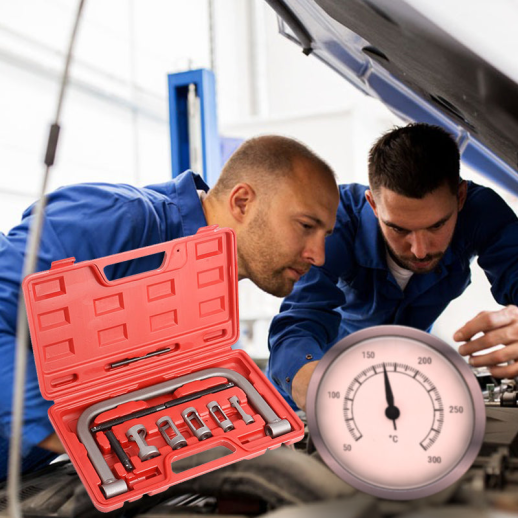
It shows 162.5 °C
